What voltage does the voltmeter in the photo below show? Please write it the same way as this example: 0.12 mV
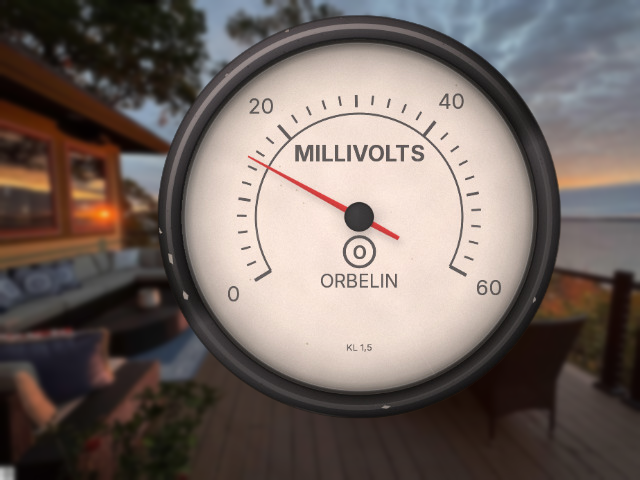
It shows 15 mV
